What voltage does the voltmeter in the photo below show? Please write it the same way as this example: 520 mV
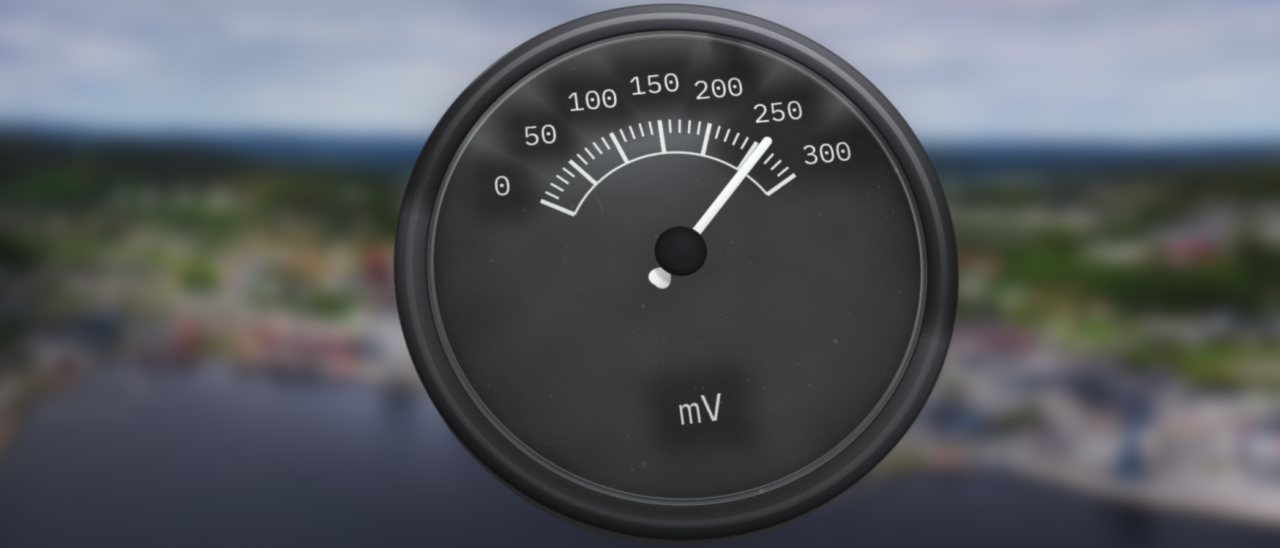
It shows 260 mV
